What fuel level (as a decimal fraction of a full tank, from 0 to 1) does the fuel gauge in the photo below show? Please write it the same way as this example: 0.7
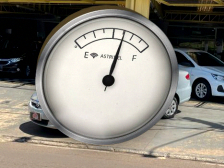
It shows 0.625
